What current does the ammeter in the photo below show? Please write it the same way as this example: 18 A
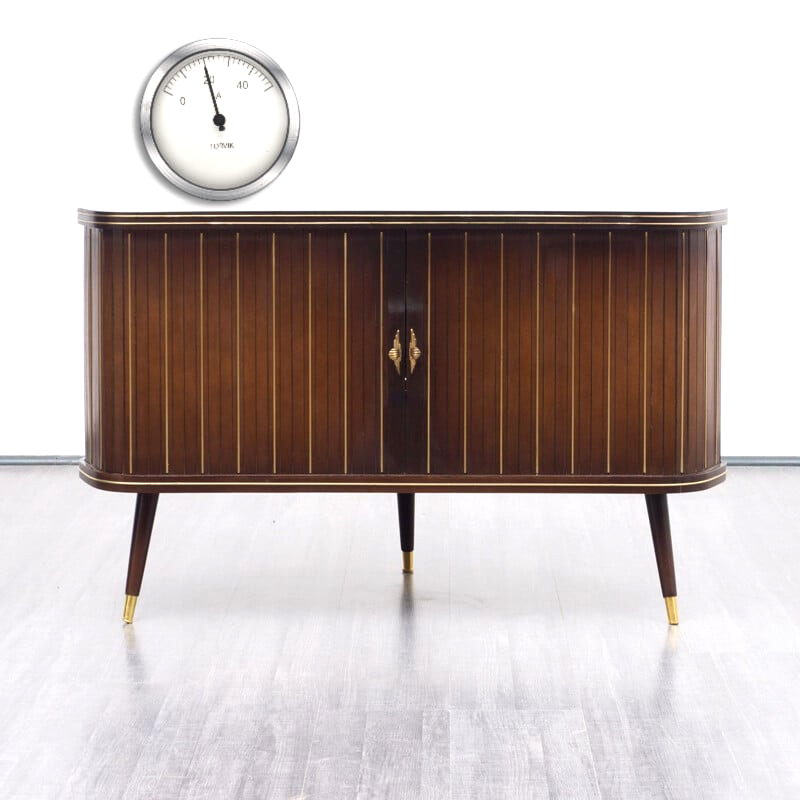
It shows 20 A
